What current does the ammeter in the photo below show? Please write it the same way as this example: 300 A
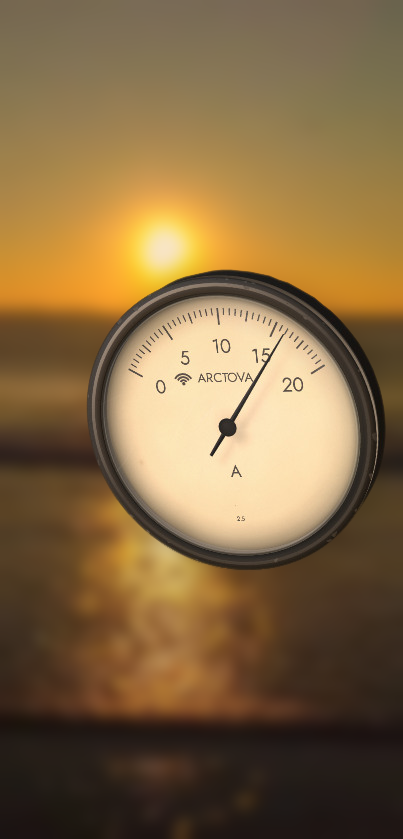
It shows 16 A
